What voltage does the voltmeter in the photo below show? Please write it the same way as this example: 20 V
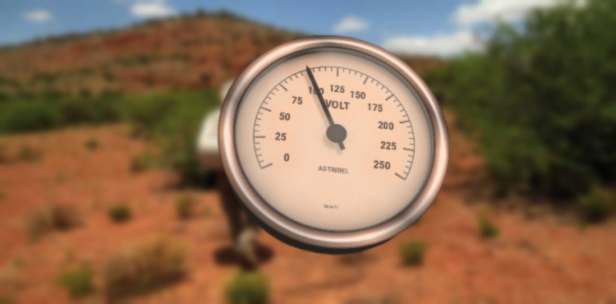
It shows 100 V
